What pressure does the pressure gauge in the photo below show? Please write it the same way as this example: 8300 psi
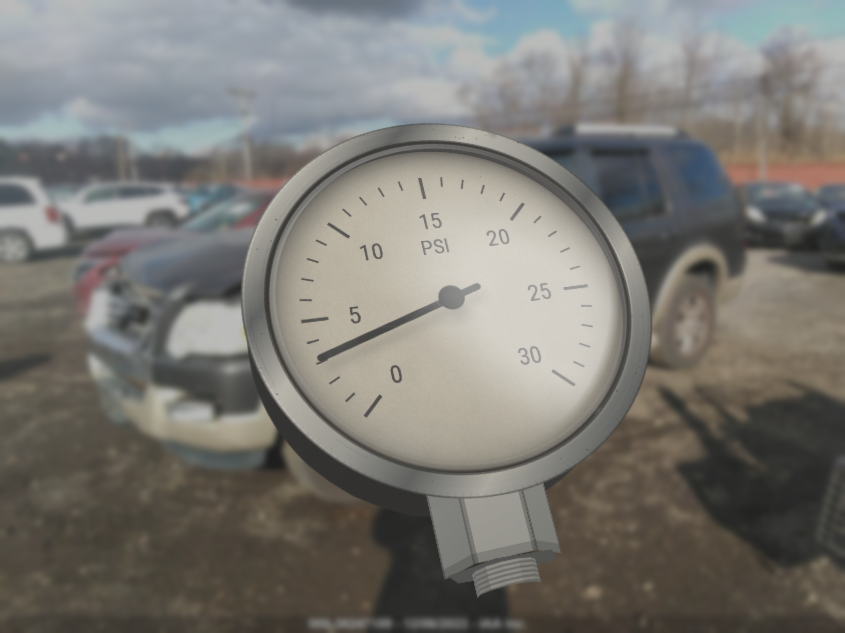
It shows 3 psi
